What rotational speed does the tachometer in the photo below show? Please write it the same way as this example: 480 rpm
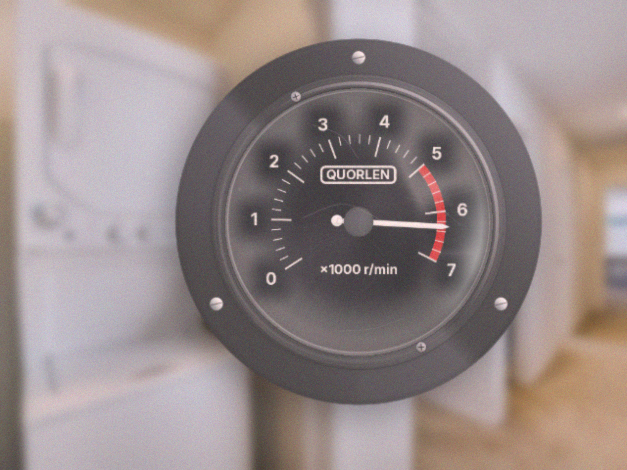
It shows 6300 rpm
